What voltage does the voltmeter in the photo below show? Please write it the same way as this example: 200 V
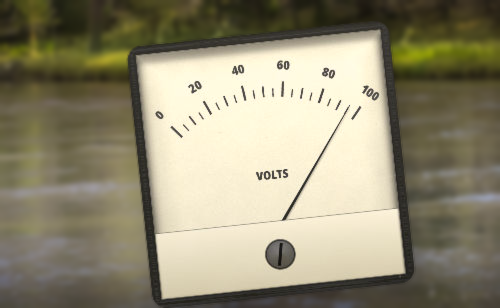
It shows 95 V
